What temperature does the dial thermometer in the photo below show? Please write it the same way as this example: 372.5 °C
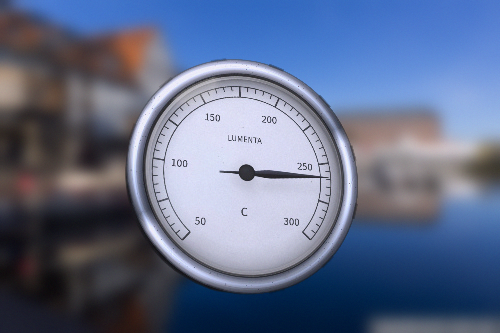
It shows 260 °C
